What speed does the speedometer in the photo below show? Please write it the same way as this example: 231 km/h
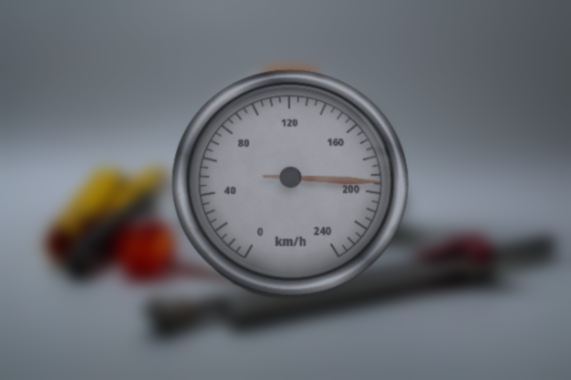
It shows 195 km/h
